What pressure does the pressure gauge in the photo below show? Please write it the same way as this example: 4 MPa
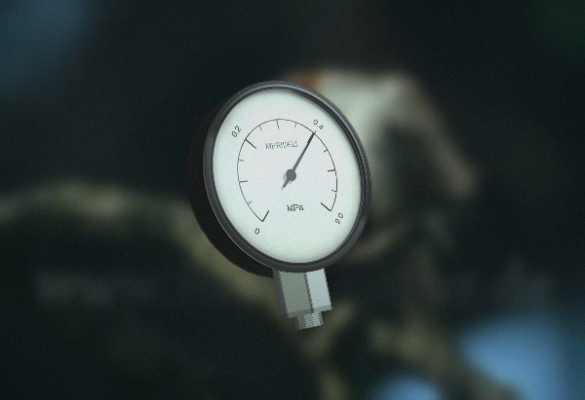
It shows 0.4 MPa
